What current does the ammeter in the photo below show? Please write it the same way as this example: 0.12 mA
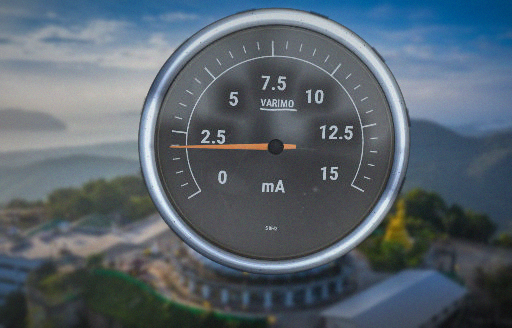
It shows 2 mA
